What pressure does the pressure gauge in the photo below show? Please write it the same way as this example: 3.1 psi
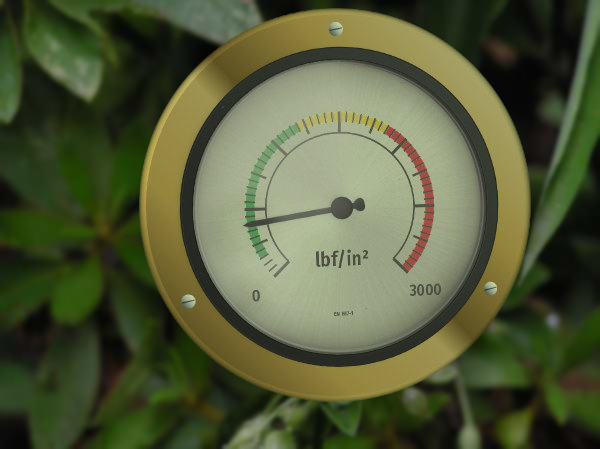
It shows 400 psi
